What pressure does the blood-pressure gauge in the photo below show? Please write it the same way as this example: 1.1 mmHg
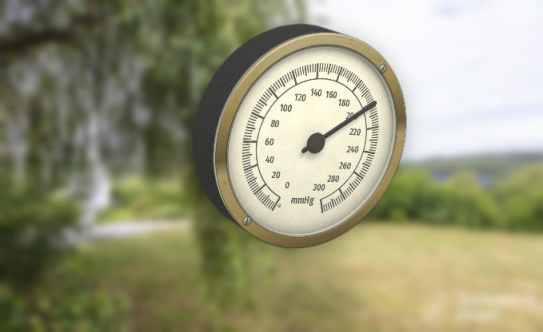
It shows 200 mmHg
